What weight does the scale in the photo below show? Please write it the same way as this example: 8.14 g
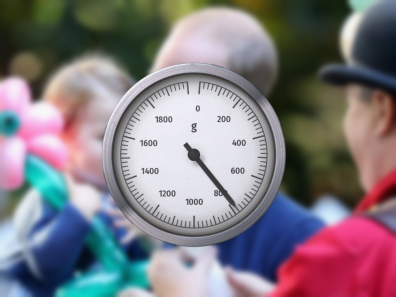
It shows 780 g
